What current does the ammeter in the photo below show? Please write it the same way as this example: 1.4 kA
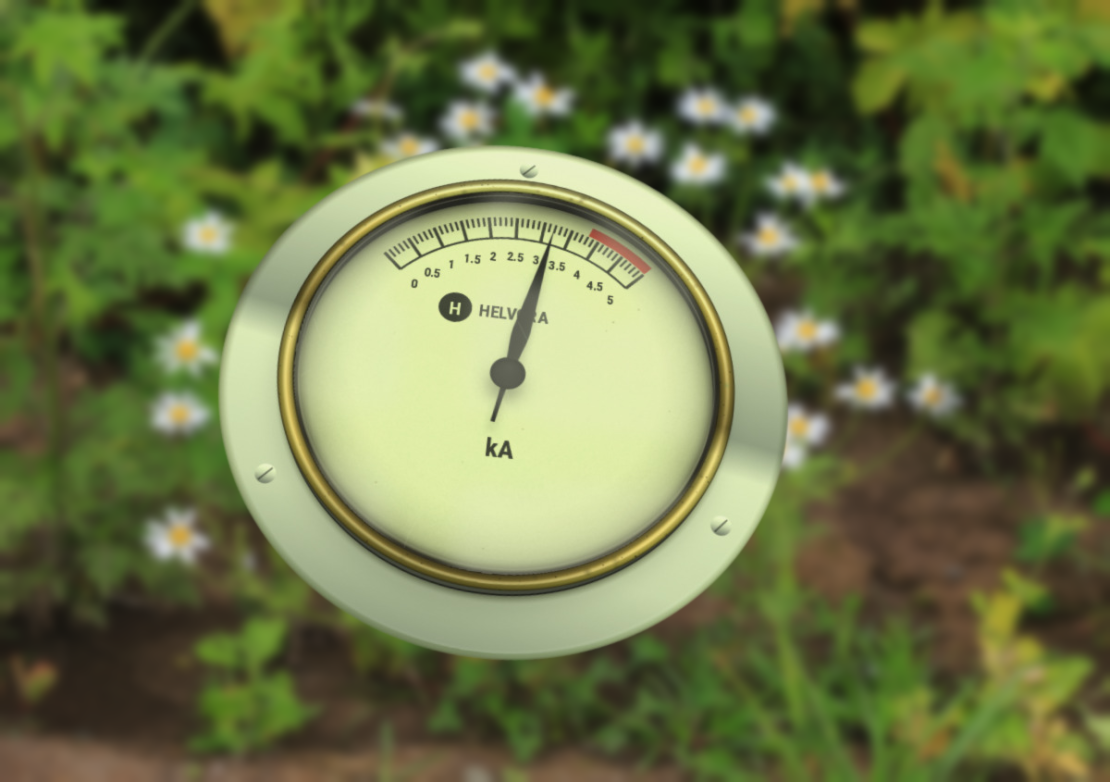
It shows 3.2 kA
